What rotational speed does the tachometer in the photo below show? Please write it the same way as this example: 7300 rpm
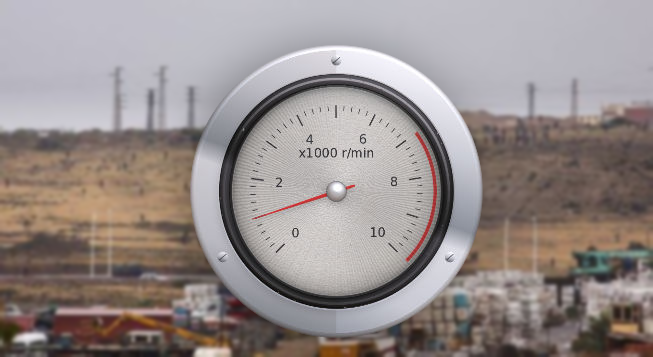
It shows 1000 rpm
